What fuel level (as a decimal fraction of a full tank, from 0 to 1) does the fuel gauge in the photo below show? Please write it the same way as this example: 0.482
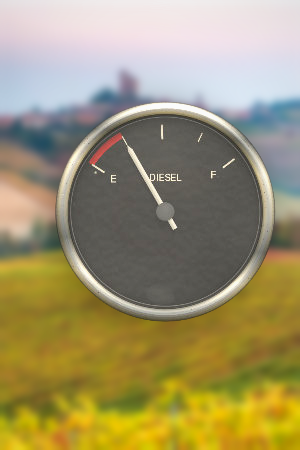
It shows 0.25
